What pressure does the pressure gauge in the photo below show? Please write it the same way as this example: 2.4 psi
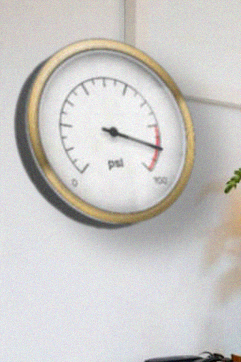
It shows 90 psi
